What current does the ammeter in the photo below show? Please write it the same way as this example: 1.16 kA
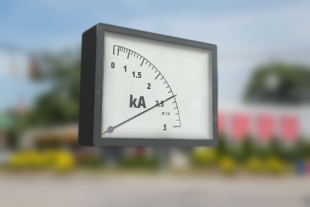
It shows 2.5 kA
